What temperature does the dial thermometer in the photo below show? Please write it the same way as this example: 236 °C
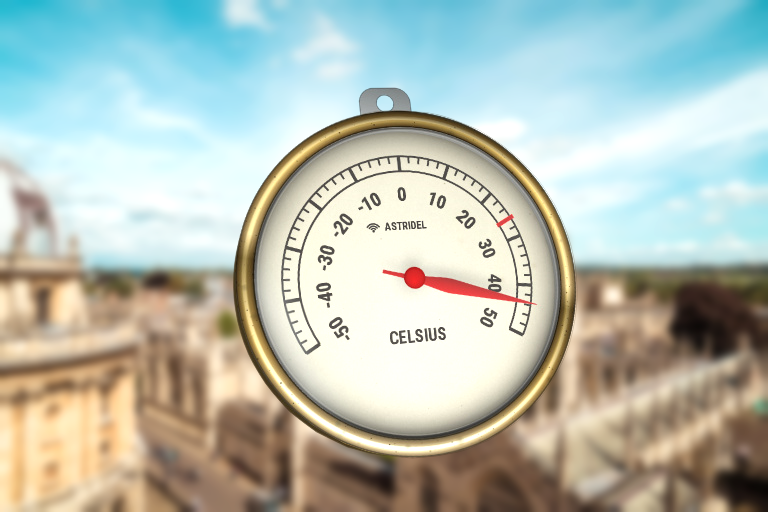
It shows 44 °C
